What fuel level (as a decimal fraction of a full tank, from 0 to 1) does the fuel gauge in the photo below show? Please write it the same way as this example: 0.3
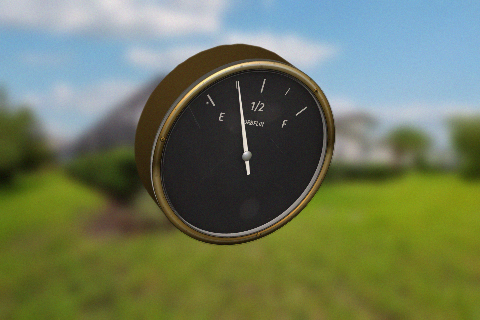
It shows 0.25
